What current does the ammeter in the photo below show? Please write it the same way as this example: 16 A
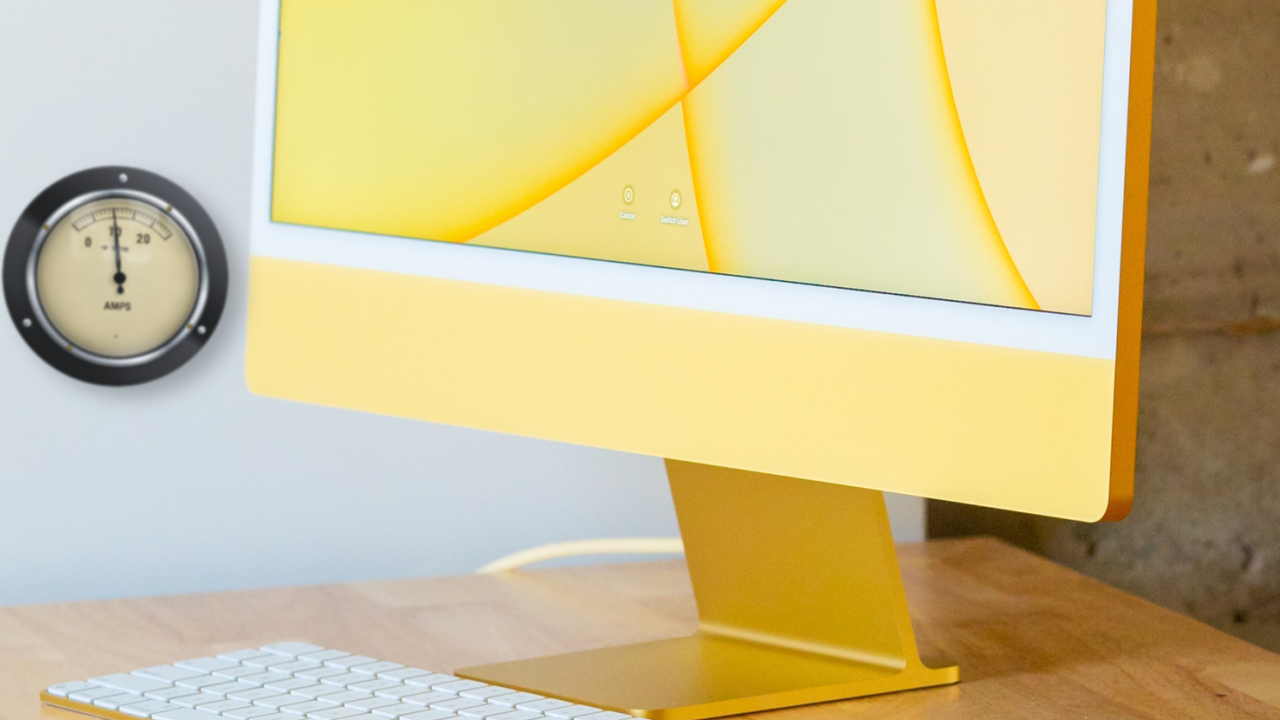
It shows 10 A
